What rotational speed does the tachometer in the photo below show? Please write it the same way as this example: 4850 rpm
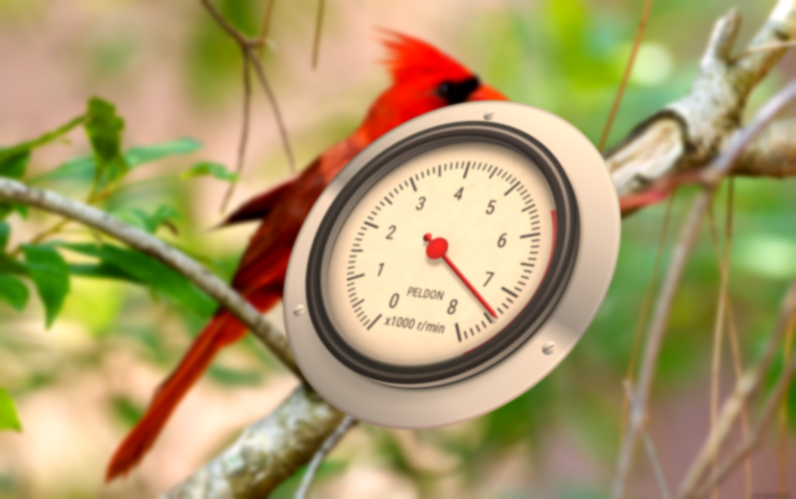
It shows 7400 rpm
